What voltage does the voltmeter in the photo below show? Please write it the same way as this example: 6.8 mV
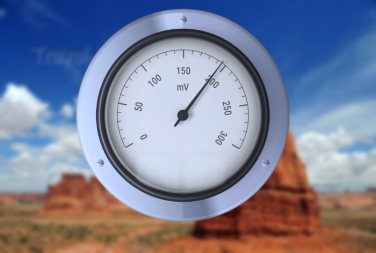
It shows 195 mV
